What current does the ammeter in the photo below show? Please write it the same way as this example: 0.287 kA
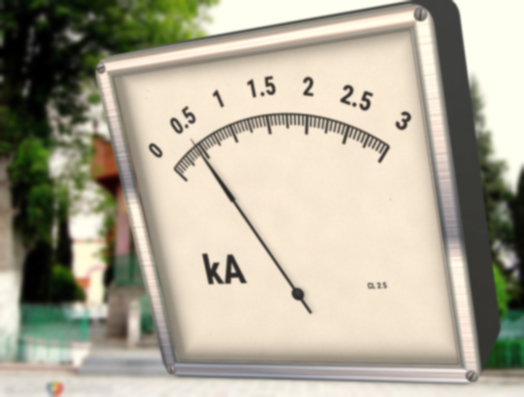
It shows 0.5 kA
